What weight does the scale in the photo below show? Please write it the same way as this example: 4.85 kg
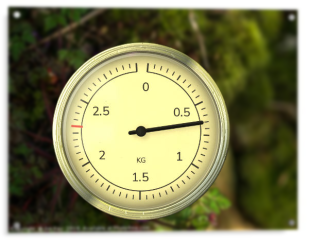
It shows 0.65 kg
